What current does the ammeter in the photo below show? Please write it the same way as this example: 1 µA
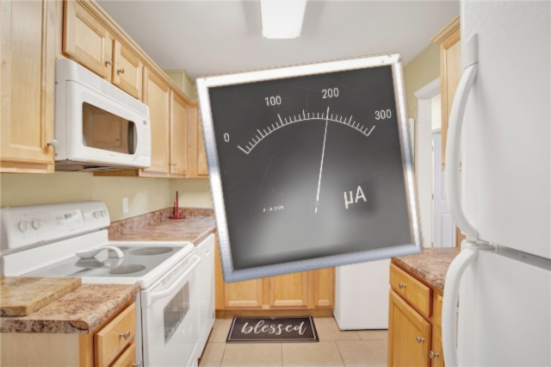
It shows 200 µA
